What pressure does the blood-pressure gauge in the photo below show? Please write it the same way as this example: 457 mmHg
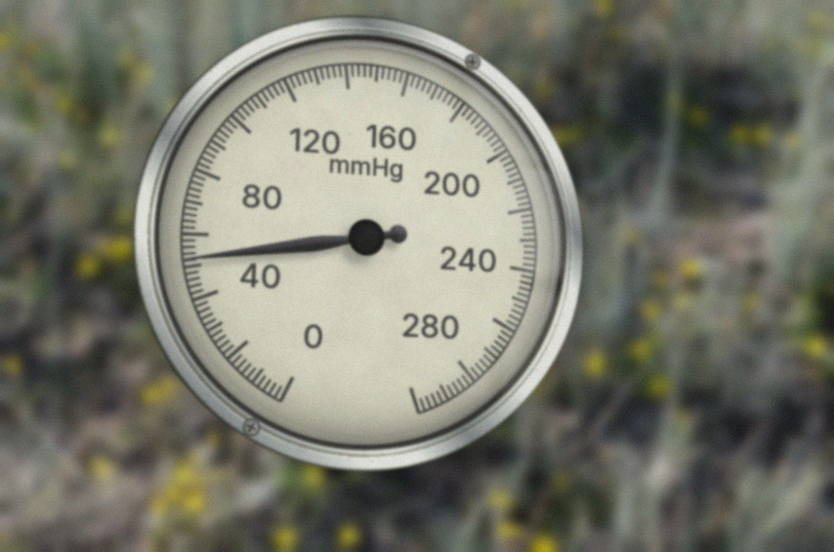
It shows 52 mmHg
